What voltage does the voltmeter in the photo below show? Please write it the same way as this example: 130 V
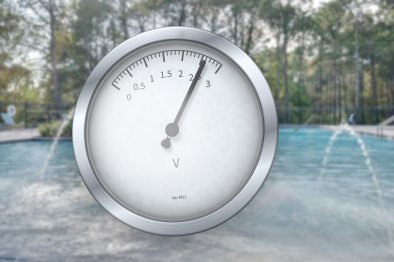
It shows 2.6 V
